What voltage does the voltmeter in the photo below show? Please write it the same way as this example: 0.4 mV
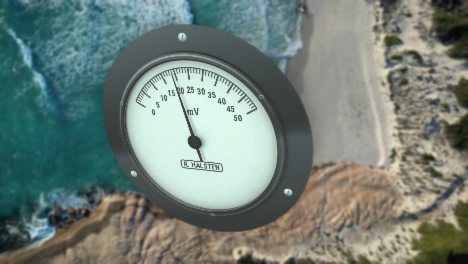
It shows 20 mV
